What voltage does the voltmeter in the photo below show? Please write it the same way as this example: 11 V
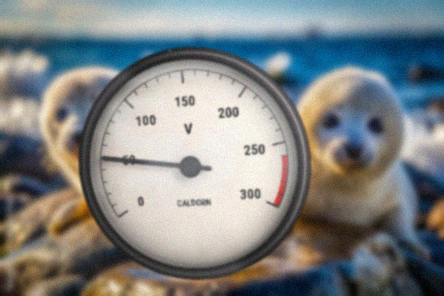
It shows 50 V
